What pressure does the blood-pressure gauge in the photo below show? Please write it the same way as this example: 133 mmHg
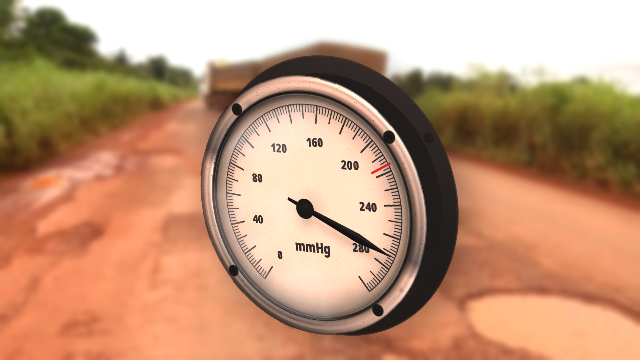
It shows 270 mmHg
